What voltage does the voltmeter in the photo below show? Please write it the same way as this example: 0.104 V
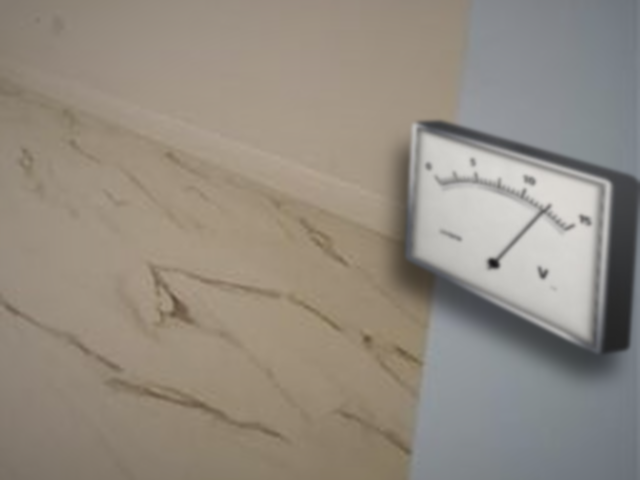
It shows 12.5 V
